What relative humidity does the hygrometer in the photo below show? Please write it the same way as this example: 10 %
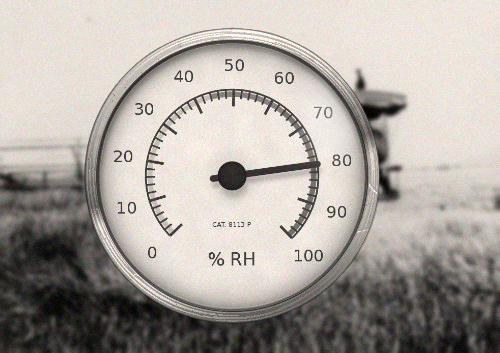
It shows 80 %
